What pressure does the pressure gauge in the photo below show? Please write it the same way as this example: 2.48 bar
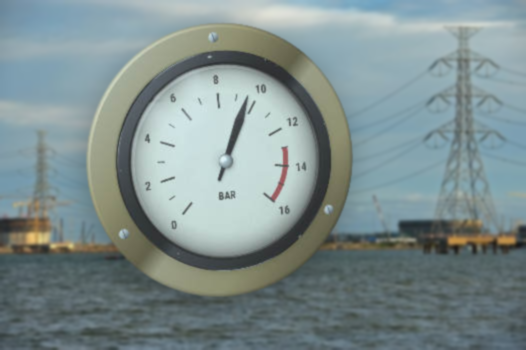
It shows 9.5 bar
